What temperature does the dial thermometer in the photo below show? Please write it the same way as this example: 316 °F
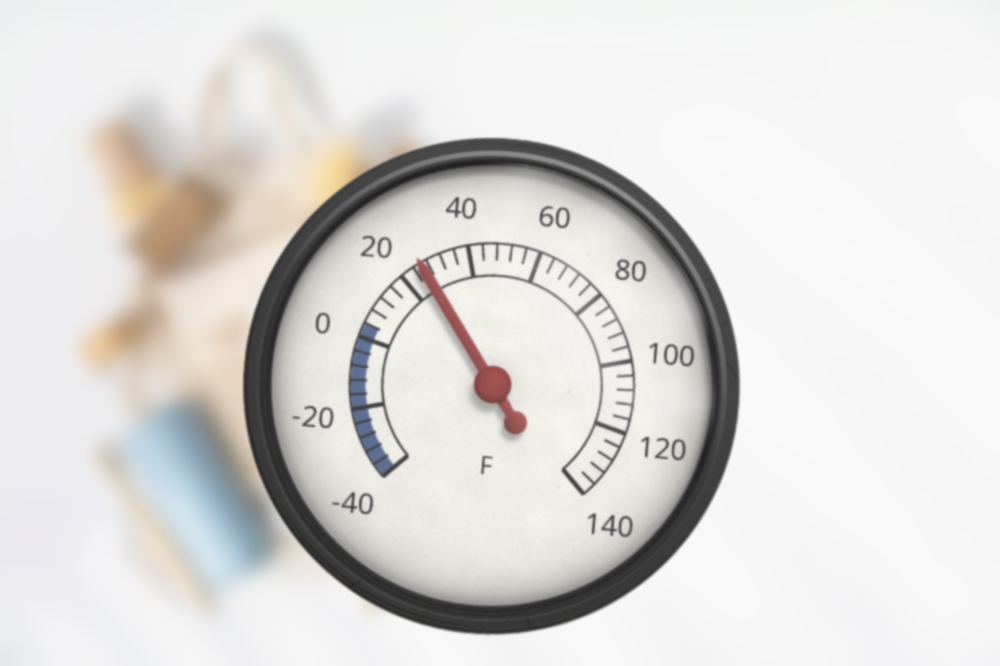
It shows 26 °F
